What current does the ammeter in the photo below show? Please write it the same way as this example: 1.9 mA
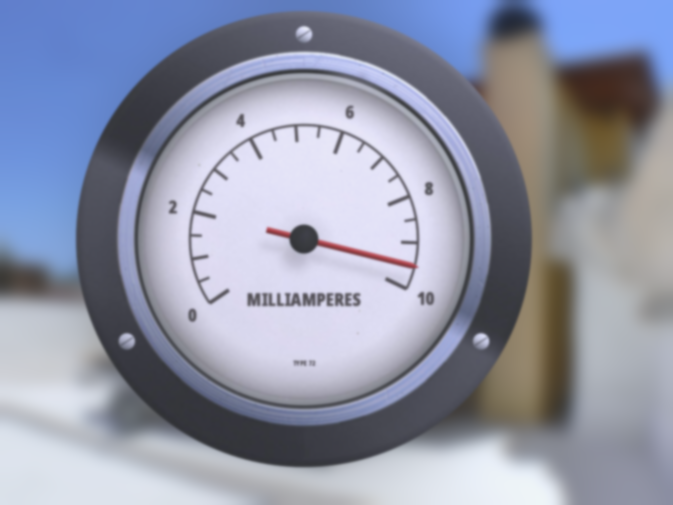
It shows 9.5 mA
